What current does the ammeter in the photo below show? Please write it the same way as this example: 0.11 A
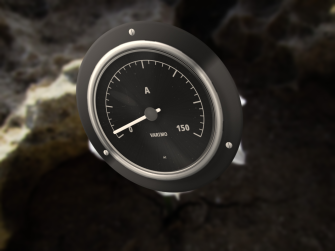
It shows 5 A
